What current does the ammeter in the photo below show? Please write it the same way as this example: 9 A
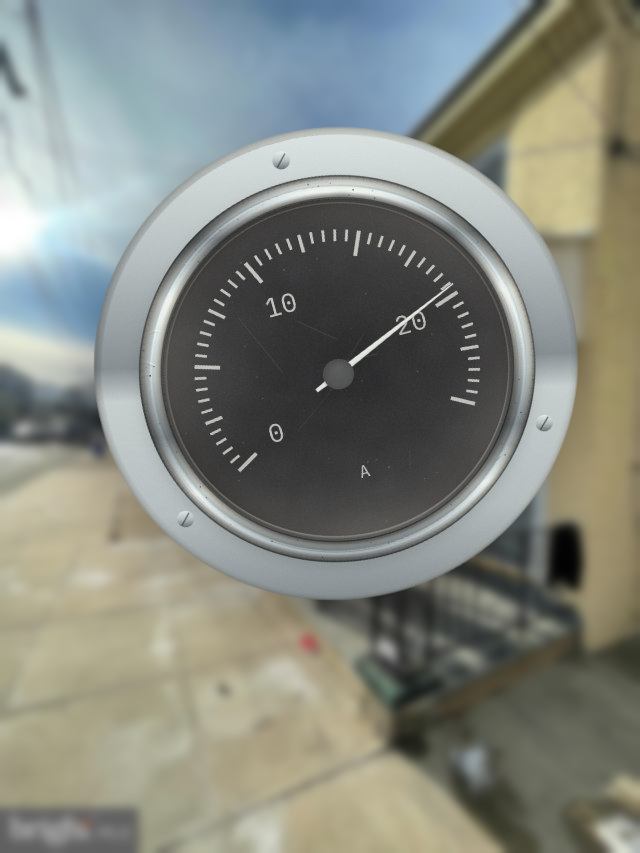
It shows 19.5 A
